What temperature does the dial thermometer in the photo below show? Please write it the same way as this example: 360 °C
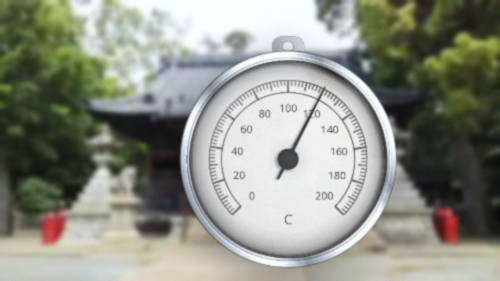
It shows 120 °C
